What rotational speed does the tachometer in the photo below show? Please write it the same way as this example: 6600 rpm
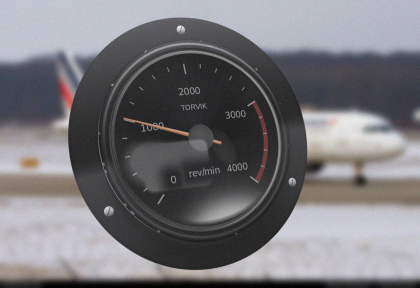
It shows 1000 rpm
